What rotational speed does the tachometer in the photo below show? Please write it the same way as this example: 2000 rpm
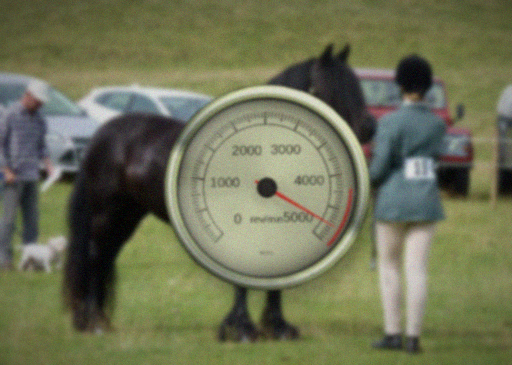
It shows 4750 rpm
